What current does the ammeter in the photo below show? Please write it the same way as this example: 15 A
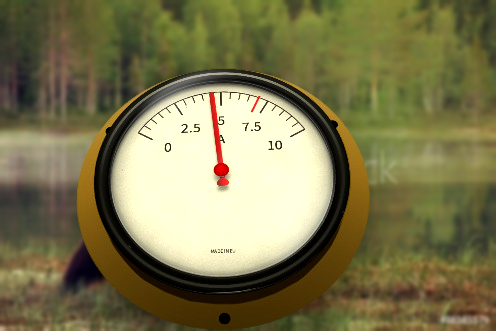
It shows 4.5 A
